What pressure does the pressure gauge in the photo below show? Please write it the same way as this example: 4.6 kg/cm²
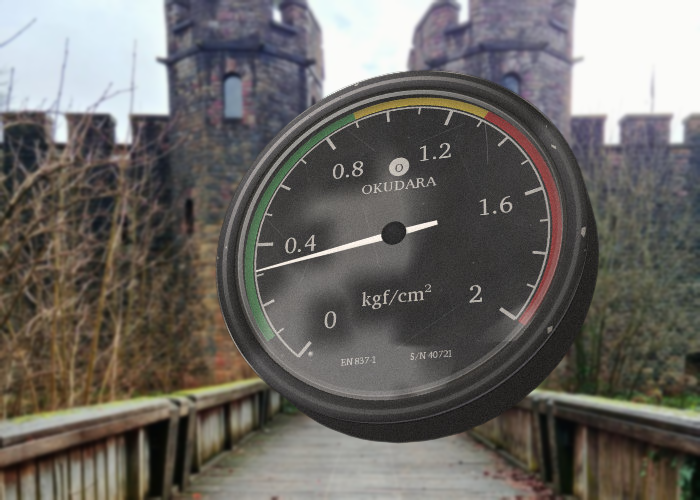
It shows 0.3 kg/cm²
